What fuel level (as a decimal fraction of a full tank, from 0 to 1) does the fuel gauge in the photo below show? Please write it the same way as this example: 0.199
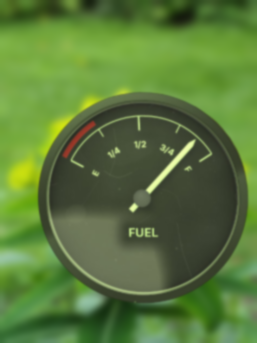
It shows 0.875
